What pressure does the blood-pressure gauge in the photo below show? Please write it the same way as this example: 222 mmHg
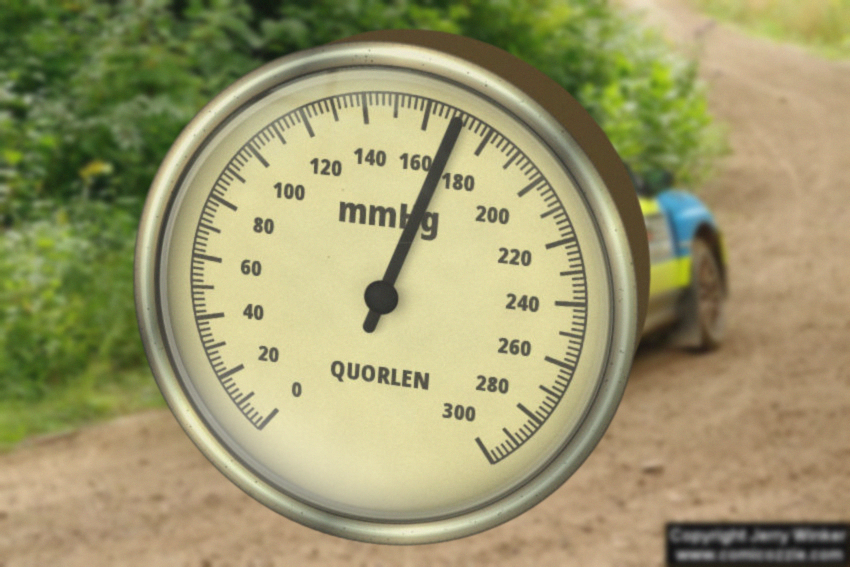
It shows 170 mmHg
